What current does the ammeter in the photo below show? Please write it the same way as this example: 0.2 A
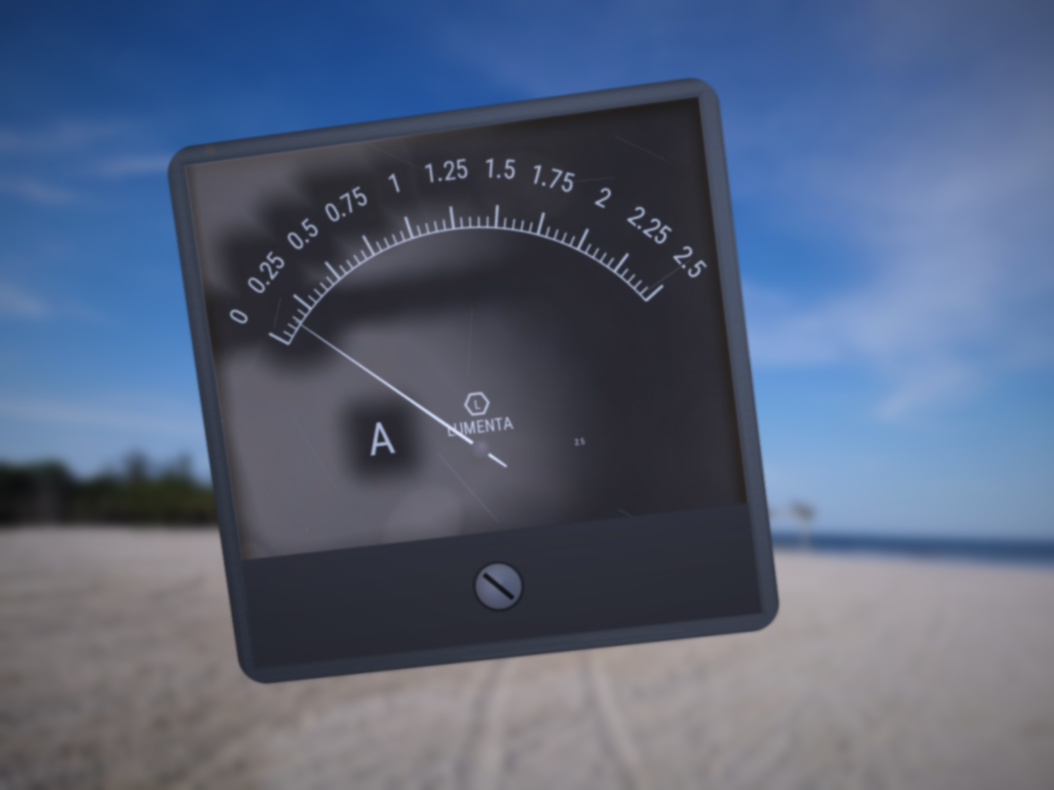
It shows 0.15 A
